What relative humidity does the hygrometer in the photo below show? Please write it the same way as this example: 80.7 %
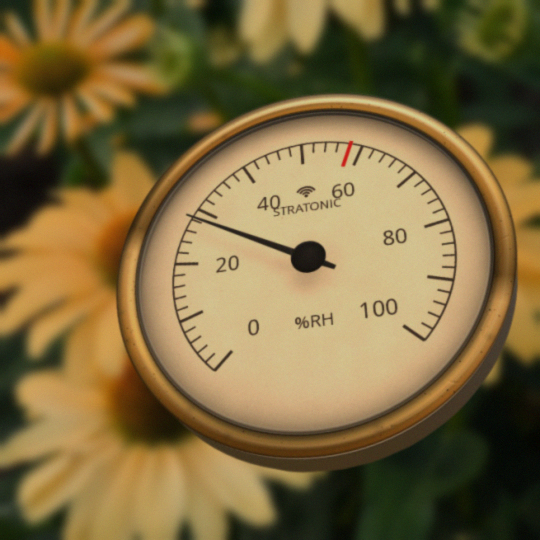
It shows 28 %
